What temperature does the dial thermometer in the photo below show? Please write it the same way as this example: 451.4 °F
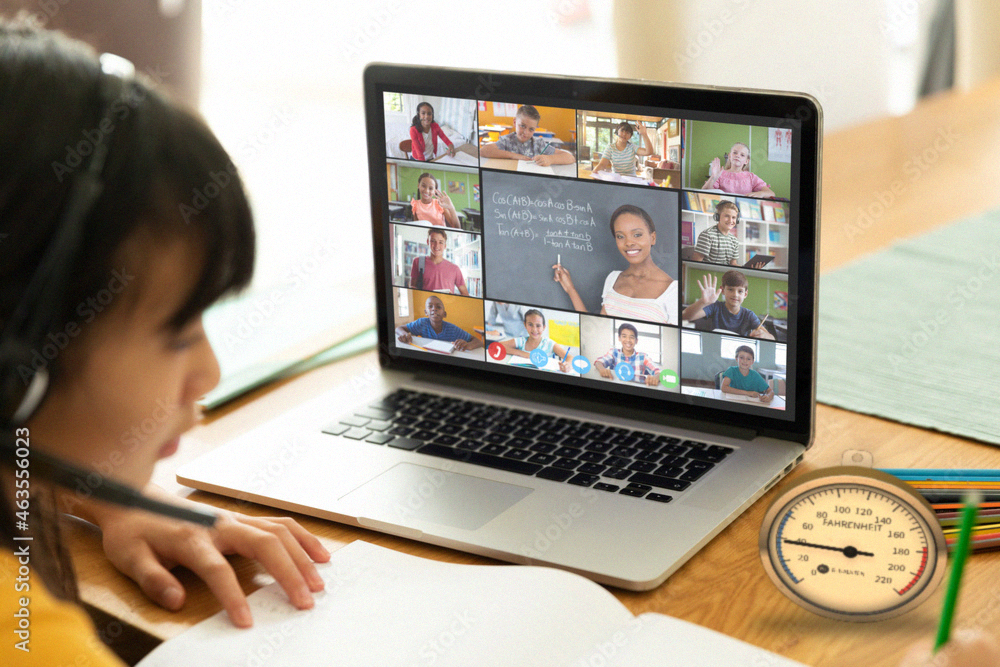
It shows 40 °F
